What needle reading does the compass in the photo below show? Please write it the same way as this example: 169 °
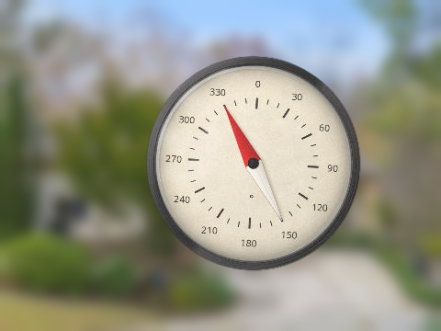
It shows 330 °
